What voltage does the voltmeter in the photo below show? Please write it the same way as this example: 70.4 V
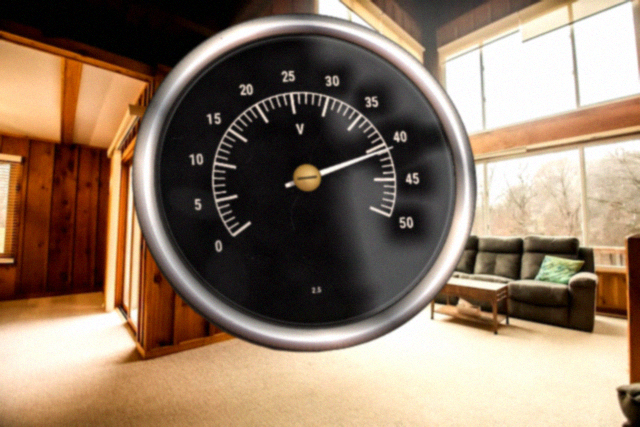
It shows 41 V
